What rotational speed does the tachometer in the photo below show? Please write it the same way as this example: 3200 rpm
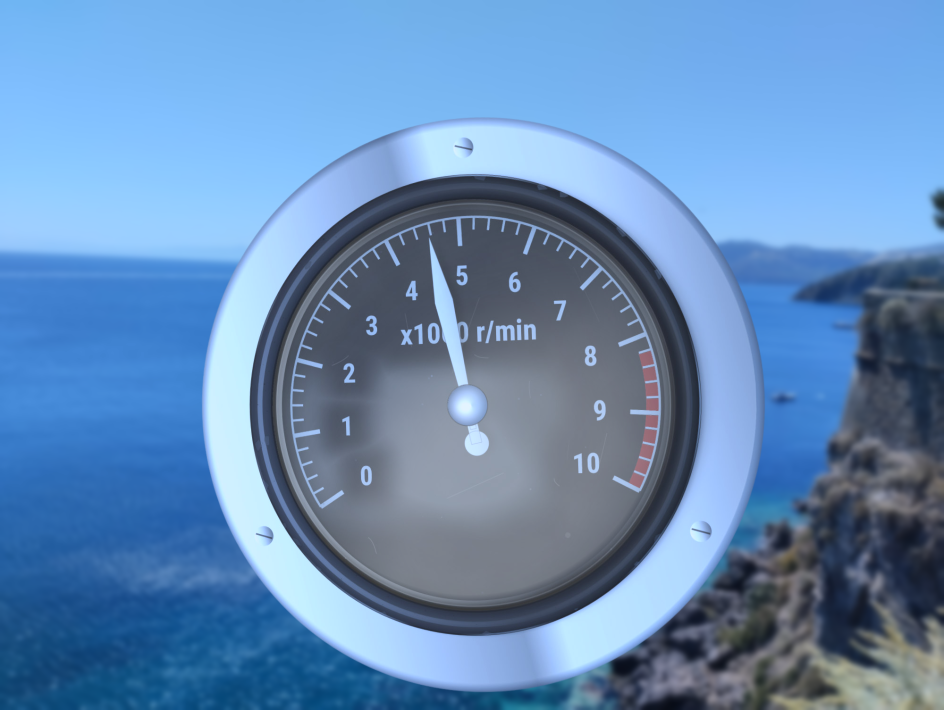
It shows 4600 rpm
